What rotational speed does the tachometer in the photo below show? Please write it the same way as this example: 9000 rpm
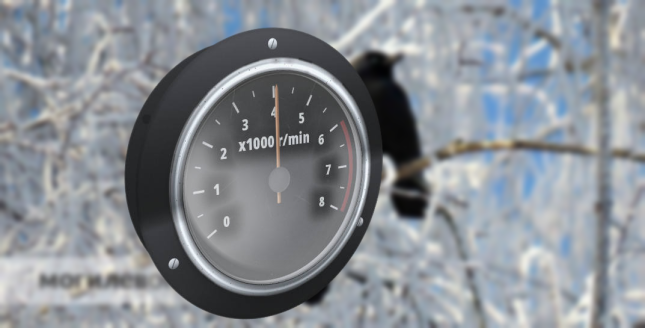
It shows 4000 rpm
